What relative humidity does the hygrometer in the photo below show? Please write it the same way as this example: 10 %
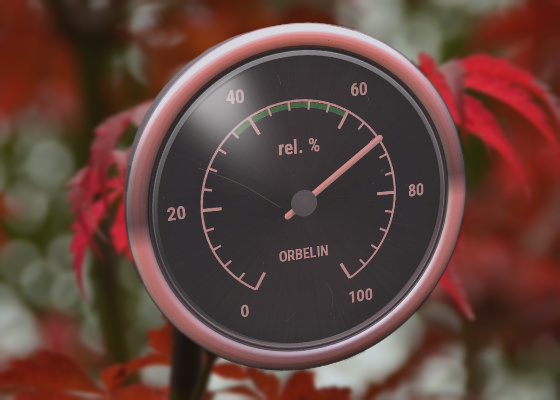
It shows 68 %
